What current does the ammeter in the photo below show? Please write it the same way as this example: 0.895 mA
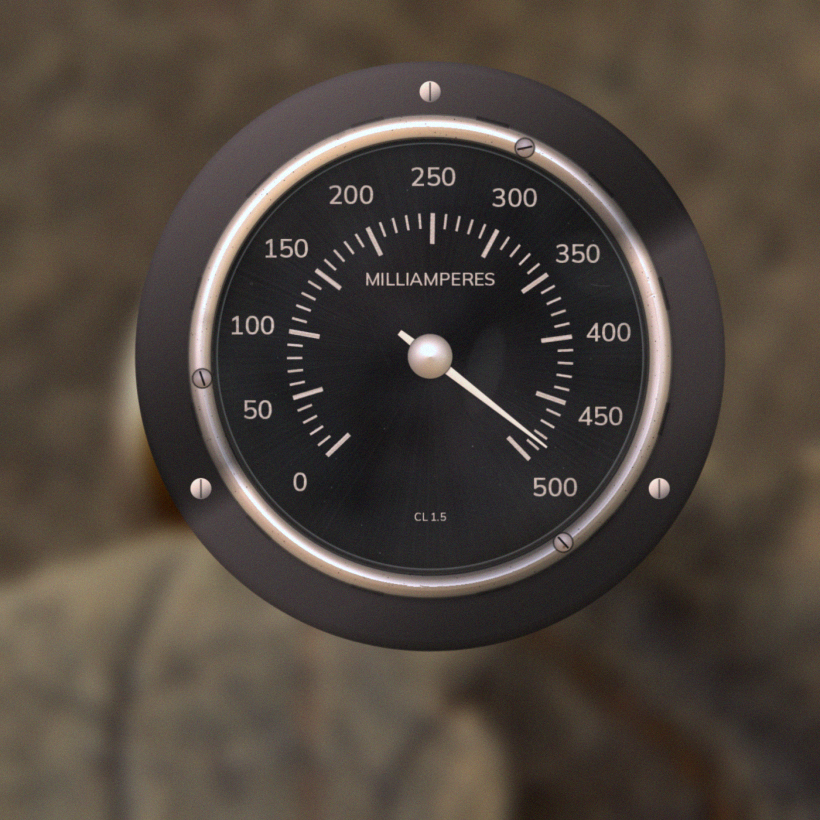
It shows 485 mA
